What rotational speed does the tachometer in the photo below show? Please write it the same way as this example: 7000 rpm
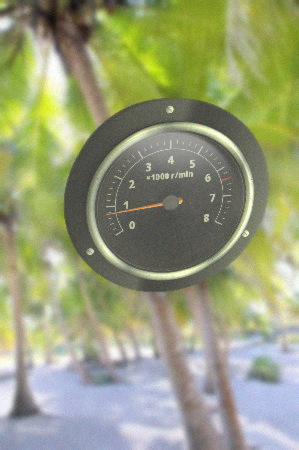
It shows 800 rpm
